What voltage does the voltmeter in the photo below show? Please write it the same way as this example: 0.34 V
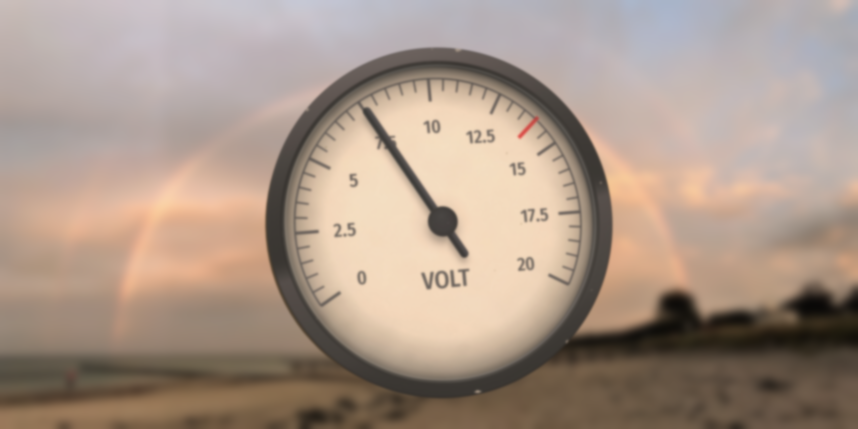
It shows 7.5 V
